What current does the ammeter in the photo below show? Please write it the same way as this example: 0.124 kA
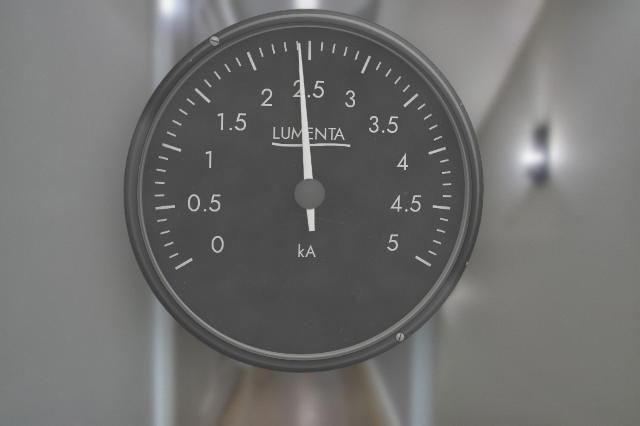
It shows 2.4 kA
